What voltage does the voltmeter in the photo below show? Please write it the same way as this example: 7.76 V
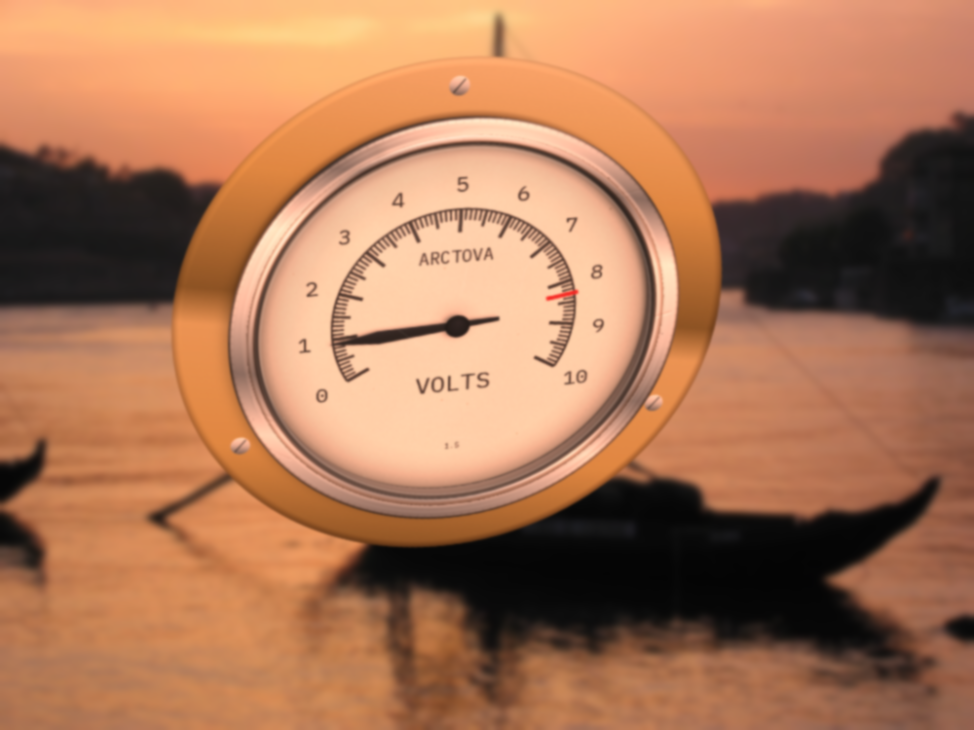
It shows 1 V
